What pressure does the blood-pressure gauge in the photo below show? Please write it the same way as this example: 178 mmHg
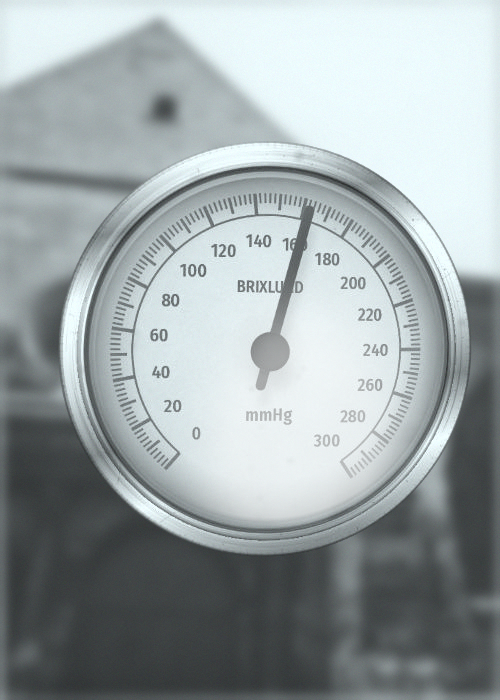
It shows 162 mmHg
